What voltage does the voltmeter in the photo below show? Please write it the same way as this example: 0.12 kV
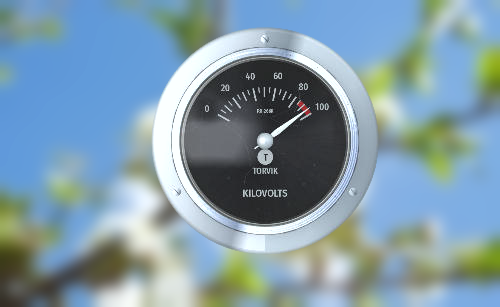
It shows 95 kV
